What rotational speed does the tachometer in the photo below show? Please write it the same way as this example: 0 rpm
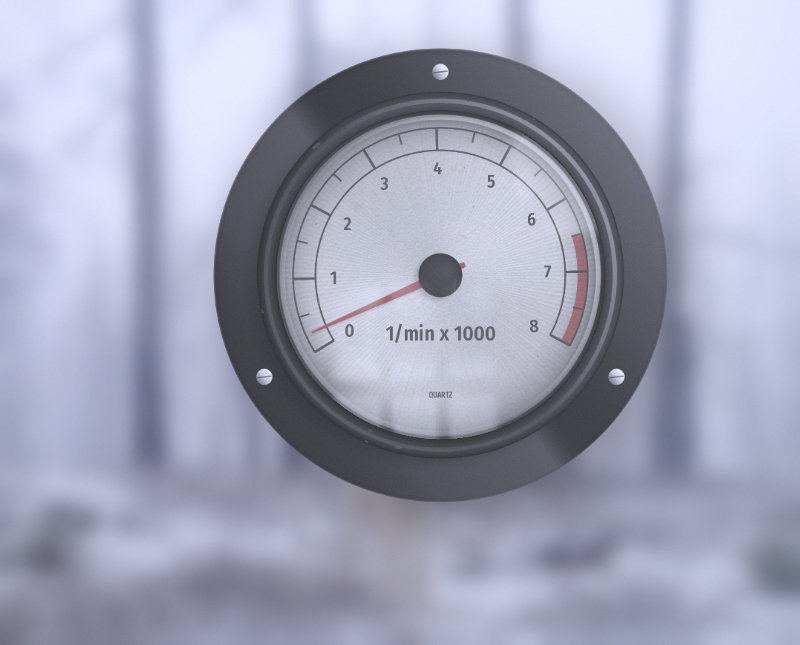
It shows 250 rpm
